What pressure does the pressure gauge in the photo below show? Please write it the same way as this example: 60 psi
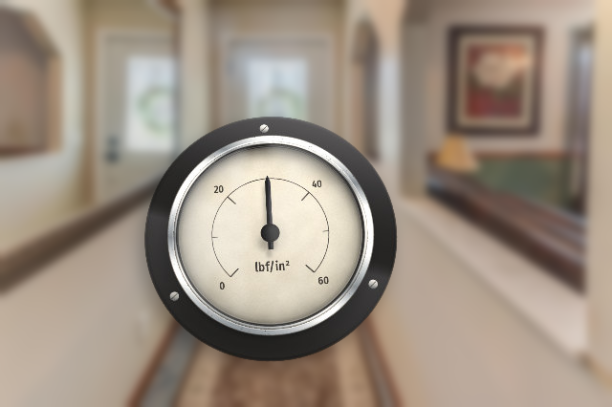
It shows 30 psi
